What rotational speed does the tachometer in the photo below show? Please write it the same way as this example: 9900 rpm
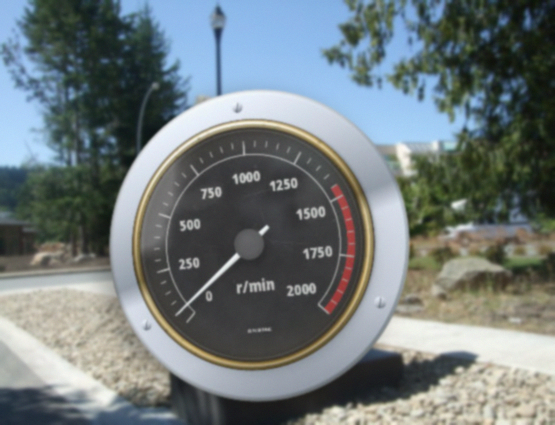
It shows 50 rpm
